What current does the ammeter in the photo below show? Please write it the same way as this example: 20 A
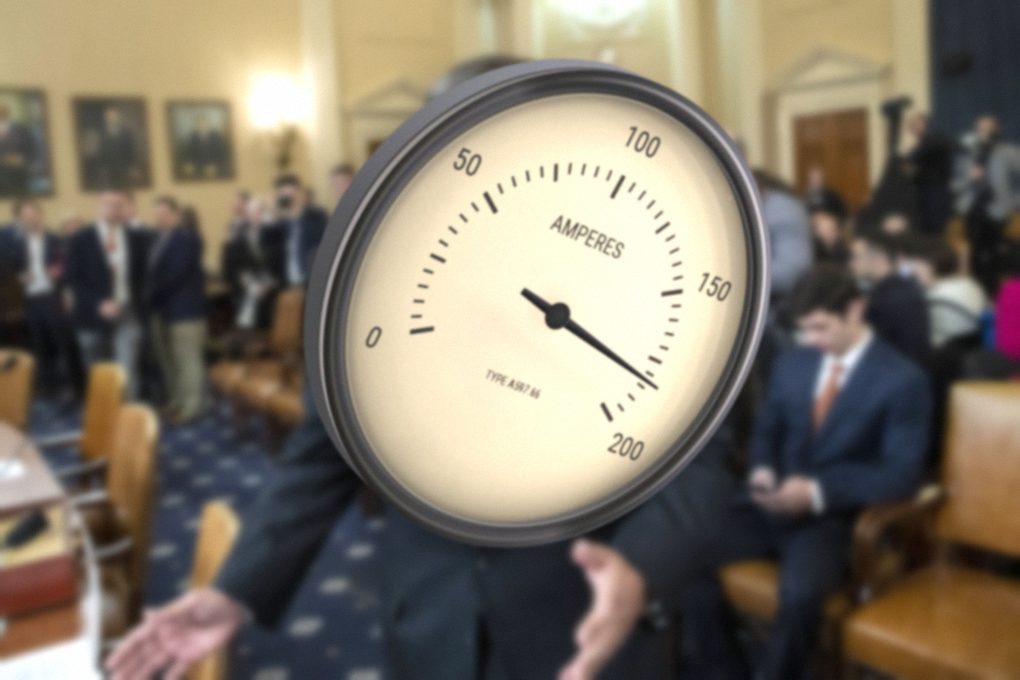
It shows 182.5 A
